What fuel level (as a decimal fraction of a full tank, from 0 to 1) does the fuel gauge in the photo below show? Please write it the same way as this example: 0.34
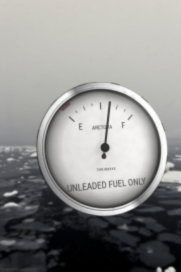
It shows 0.625
